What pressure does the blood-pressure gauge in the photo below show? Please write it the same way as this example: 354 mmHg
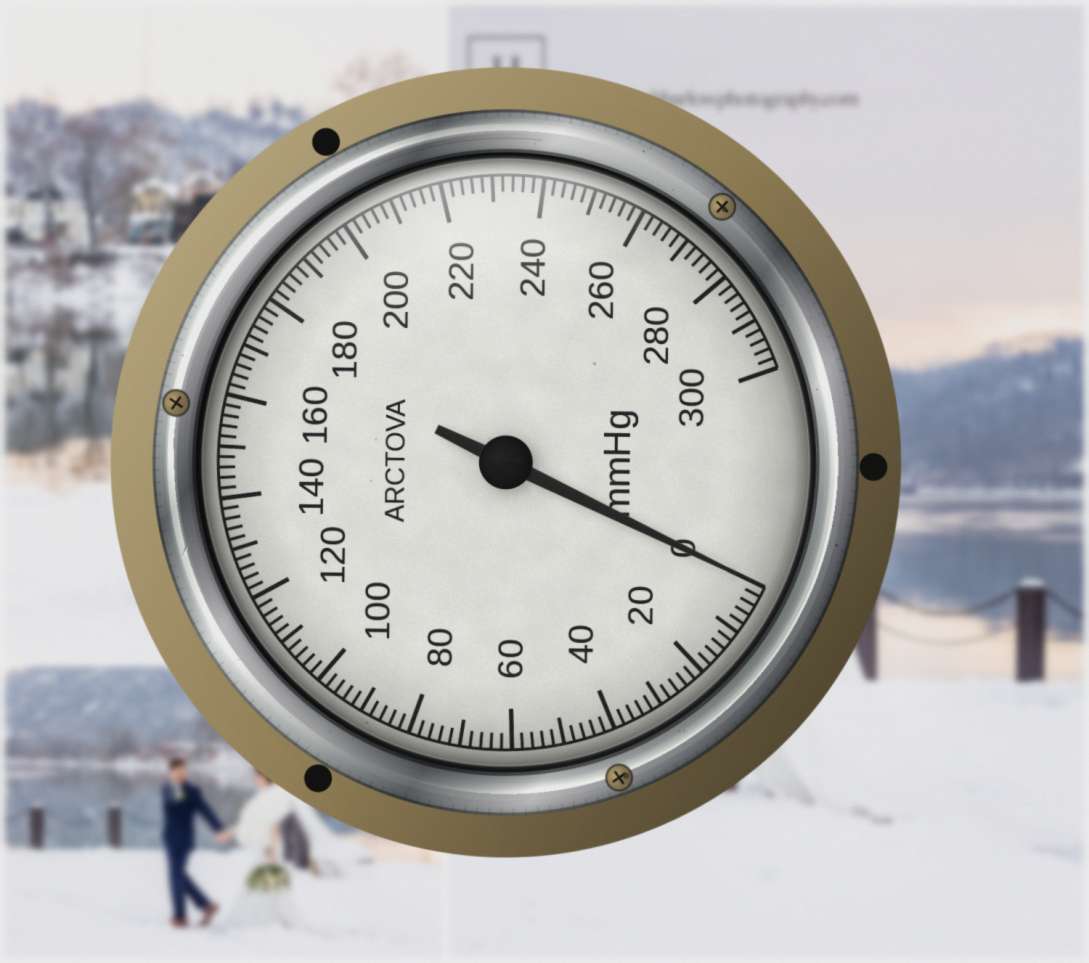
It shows 0 mmHg
